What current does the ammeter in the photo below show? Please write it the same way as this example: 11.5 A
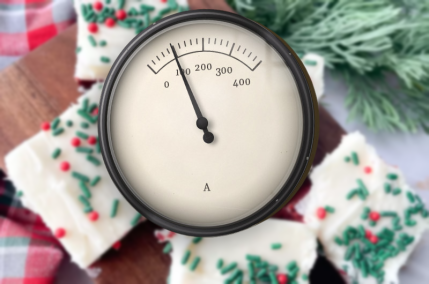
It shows 100 A
